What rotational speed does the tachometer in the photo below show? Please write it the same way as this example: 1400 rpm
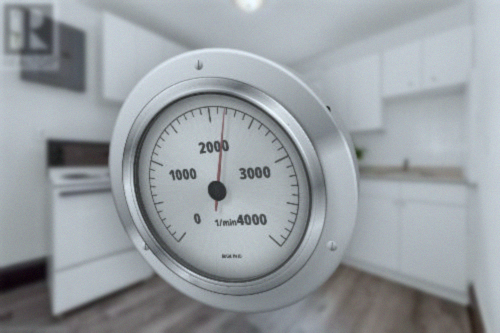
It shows 2200 rpm
